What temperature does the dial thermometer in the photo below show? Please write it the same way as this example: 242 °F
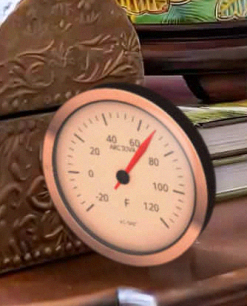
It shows 68 °F
